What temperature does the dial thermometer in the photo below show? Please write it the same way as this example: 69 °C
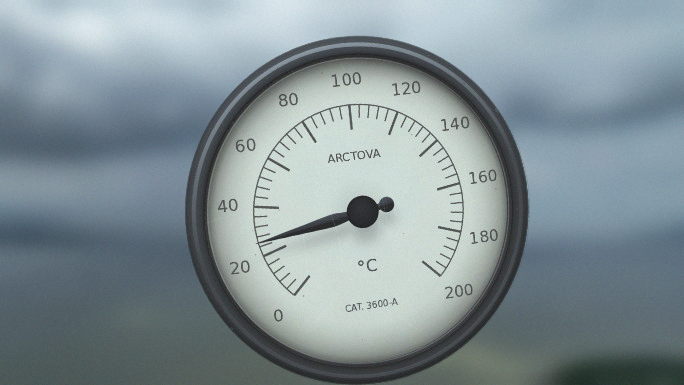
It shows 26 °C
